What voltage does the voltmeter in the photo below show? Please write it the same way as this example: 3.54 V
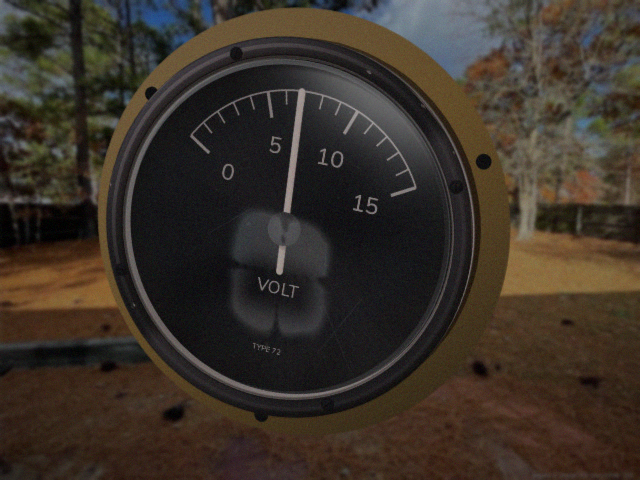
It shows 7 V
